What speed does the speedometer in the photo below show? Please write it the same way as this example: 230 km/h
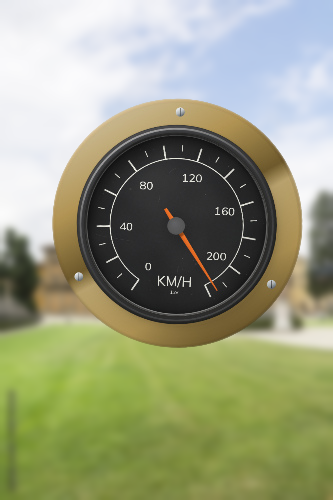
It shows 215 km/h
